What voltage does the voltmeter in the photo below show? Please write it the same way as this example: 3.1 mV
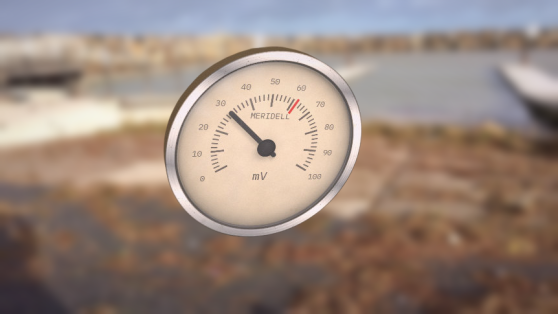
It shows 30 mV
